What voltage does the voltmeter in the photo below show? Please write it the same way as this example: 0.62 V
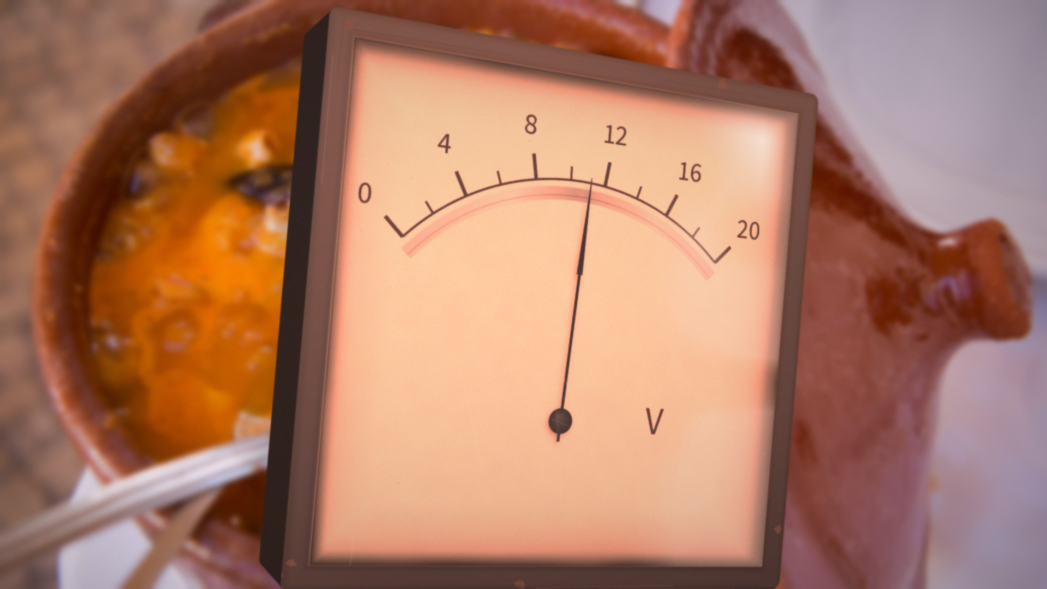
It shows 11 V
